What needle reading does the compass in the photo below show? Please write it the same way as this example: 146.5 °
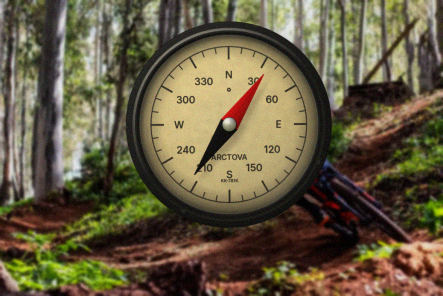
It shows 35 °
